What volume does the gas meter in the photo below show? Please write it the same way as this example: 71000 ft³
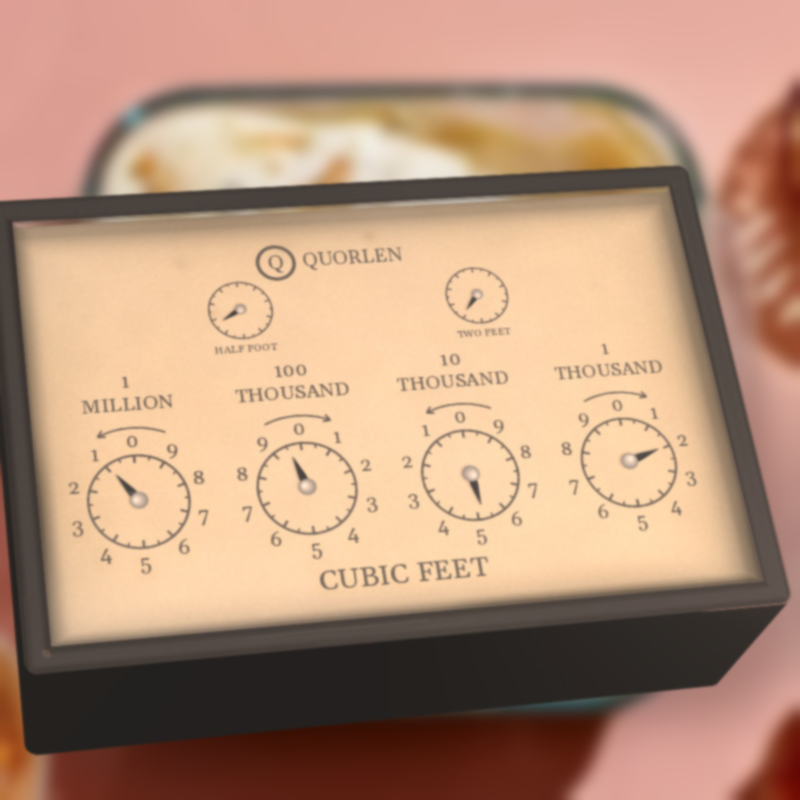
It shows 95200 ft³
